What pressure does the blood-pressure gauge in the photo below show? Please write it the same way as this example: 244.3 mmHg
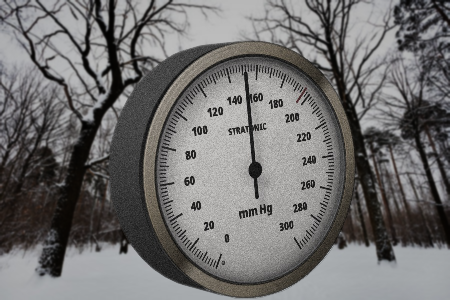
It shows 150 mmHg
